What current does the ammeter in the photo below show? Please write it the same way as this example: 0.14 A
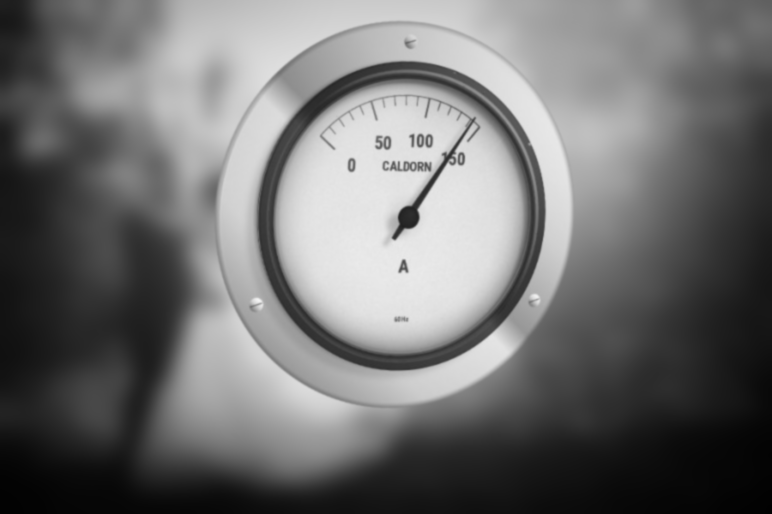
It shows 140 A
